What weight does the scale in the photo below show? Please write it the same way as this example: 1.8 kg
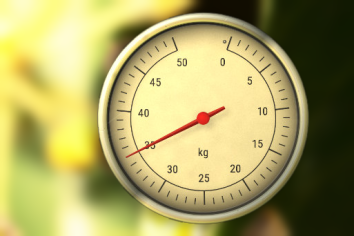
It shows 35 kg
